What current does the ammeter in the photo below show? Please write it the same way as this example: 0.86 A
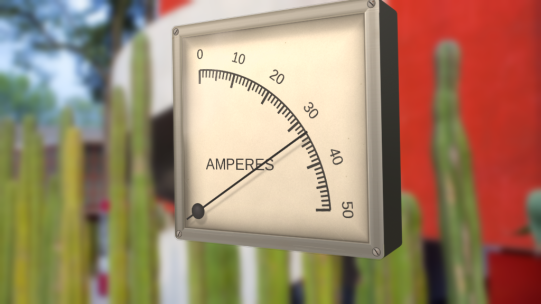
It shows 33 A
